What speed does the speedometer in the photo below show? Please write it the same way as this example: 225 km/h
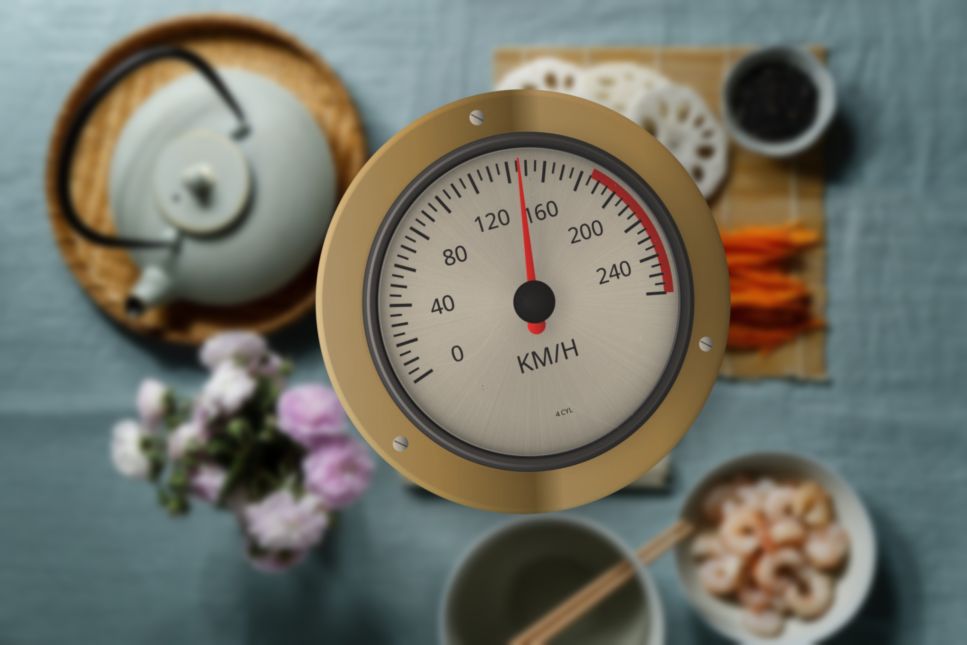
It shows 145 km/h
